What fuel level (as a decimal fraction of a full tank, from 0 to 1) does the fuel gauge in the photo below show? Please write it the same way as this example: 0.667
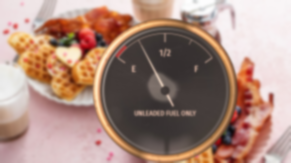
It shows 0.25
